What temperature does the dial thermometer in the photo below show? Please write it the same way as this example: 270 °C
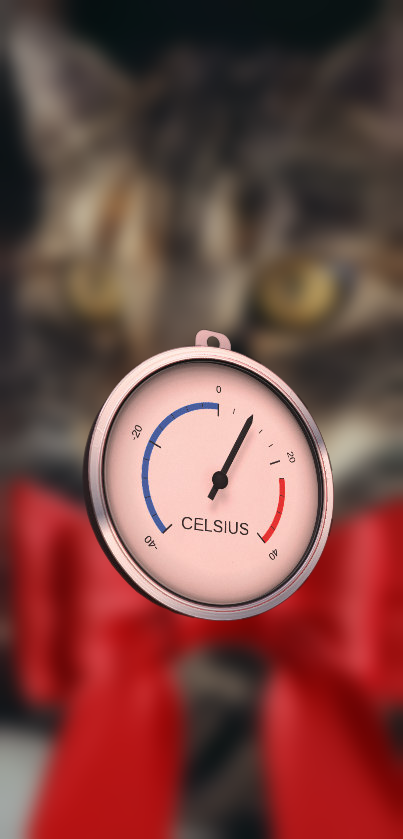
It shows 8 °C
